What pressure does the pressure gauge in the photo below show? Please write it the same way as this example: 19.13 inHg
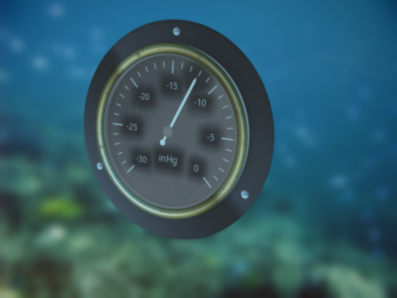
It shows -12 inHg
